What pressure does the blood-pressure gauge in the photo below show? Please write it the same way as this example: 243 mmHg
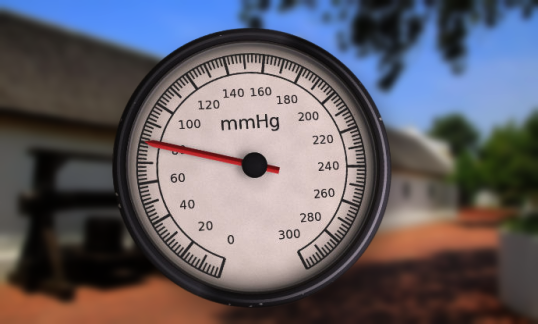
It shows 80 mmHg
